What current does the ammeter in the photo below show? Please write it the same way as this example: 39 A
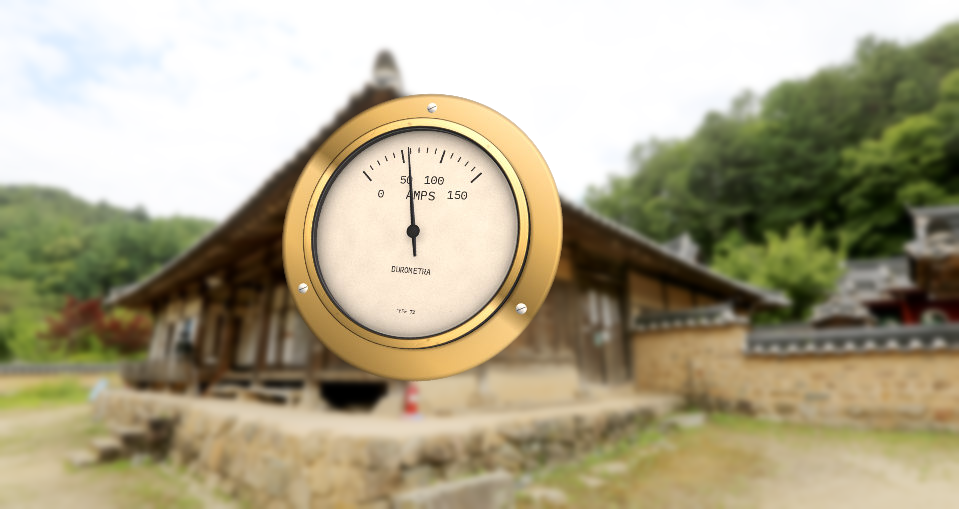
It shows 60 A
